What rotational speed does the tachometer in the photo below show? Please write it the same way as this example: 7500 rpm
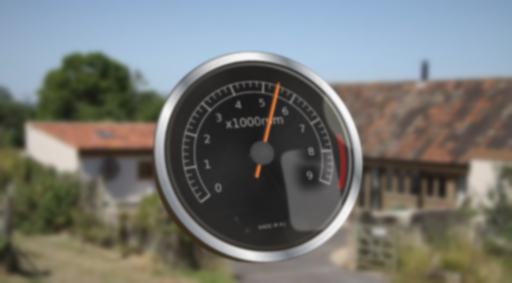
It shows 5400 rpm
